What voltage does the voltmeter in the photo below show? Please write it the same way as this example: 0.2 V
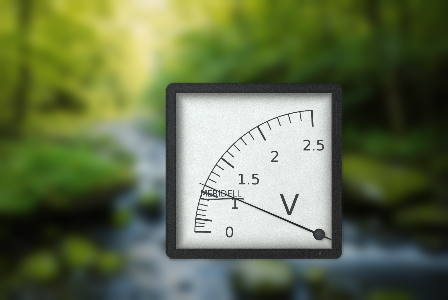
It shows 1.1 V
